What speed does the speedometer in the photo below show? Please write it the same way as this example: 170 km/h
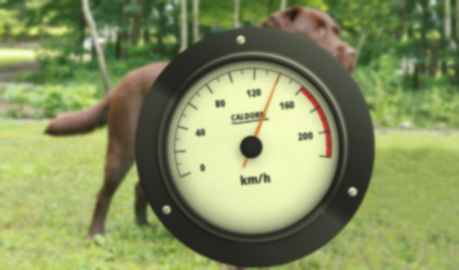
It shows 140 km/h
